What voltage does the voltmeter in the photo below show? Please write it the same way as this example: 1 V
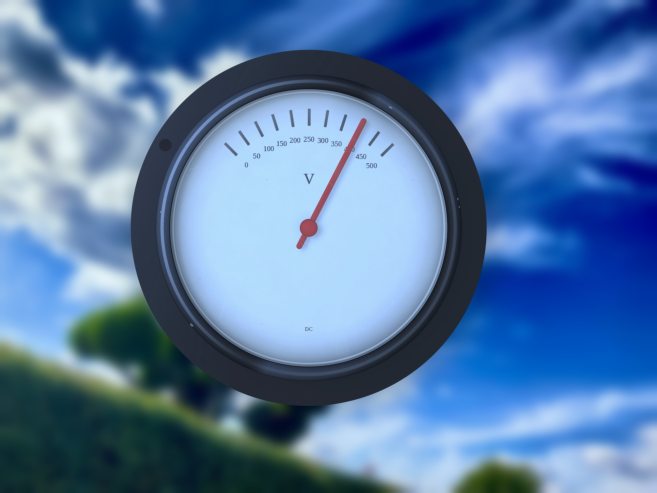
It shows 400 V
